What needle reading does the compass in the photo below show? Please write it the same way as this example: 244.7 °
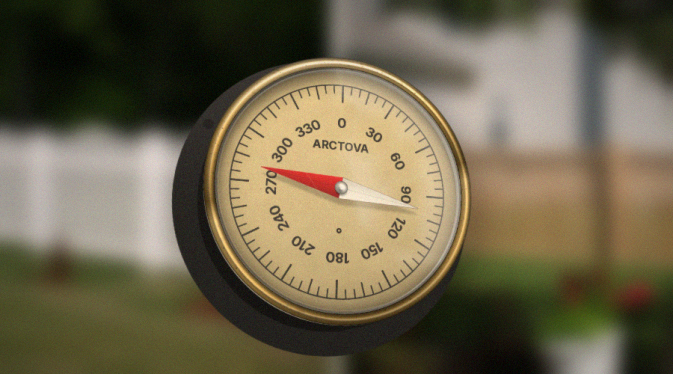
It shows 280 °
